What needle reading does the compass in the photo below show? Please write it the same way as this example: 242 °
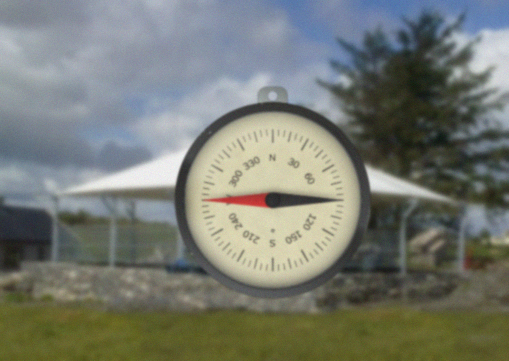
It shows 270 °
